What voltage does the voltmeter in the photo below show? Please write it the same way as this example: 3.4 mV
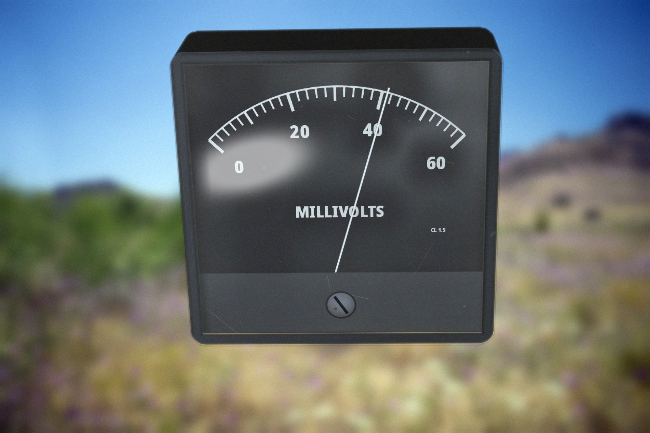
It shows 41 mV
